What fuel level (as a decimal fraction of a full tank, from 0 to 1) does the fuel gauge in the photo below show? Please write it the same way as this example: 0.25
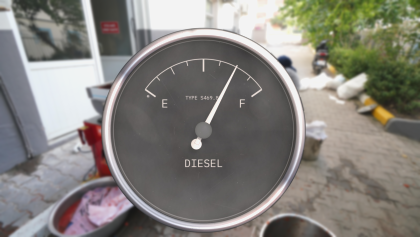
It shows 0.75
